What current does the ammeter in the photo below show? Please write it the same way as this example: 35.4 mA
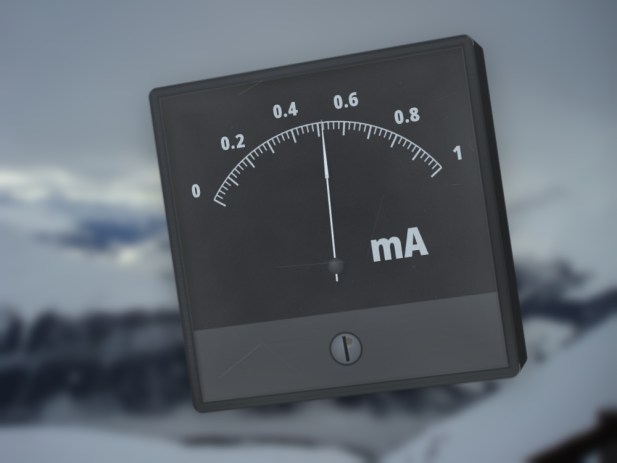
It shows 0.52 mA
